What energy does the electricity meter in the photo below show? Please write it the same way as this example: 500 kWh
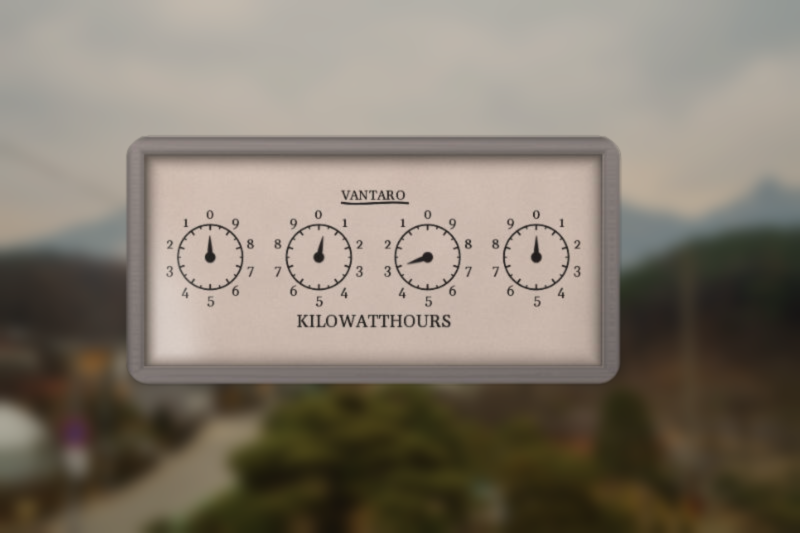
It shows 30 kWh
